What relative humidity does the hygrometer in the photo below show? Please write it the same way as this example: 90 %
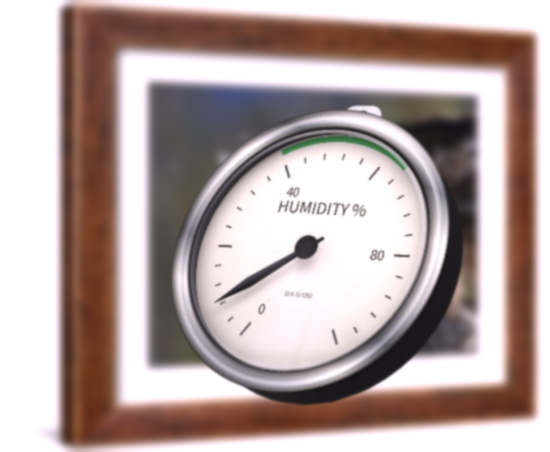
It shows 8 %
